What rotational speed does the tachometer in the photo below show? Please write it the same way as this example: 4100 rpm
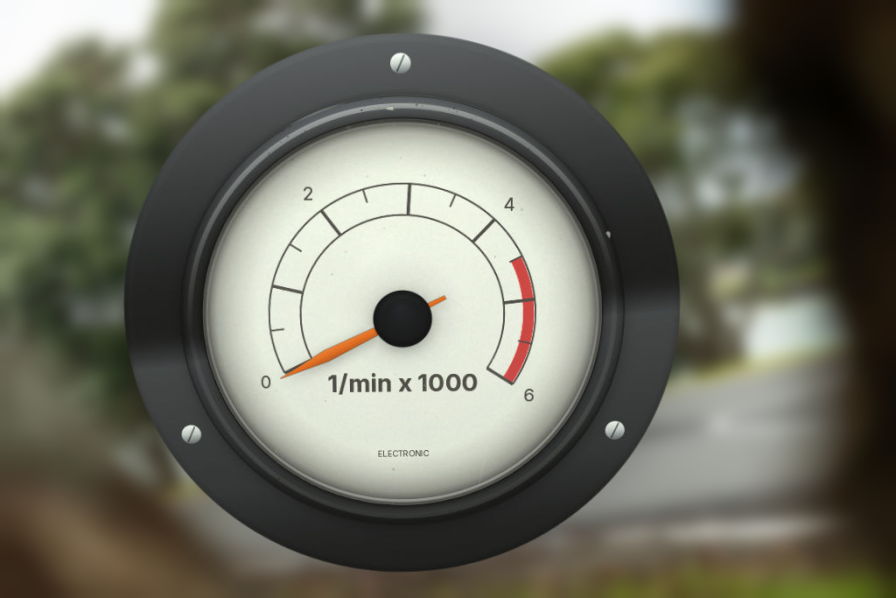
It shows 0 rpm
